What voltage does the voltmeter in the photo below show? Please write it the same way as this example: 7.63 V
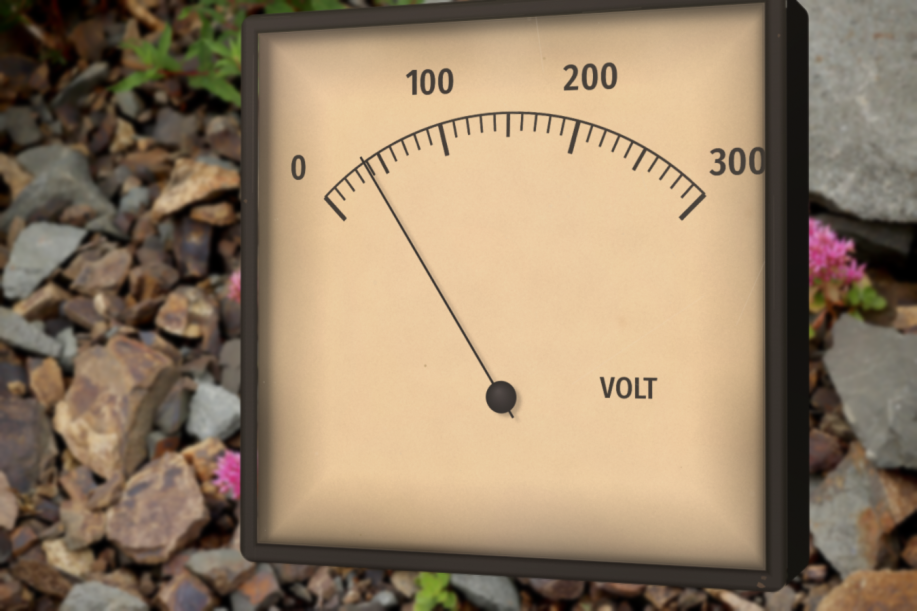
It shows 40 V
